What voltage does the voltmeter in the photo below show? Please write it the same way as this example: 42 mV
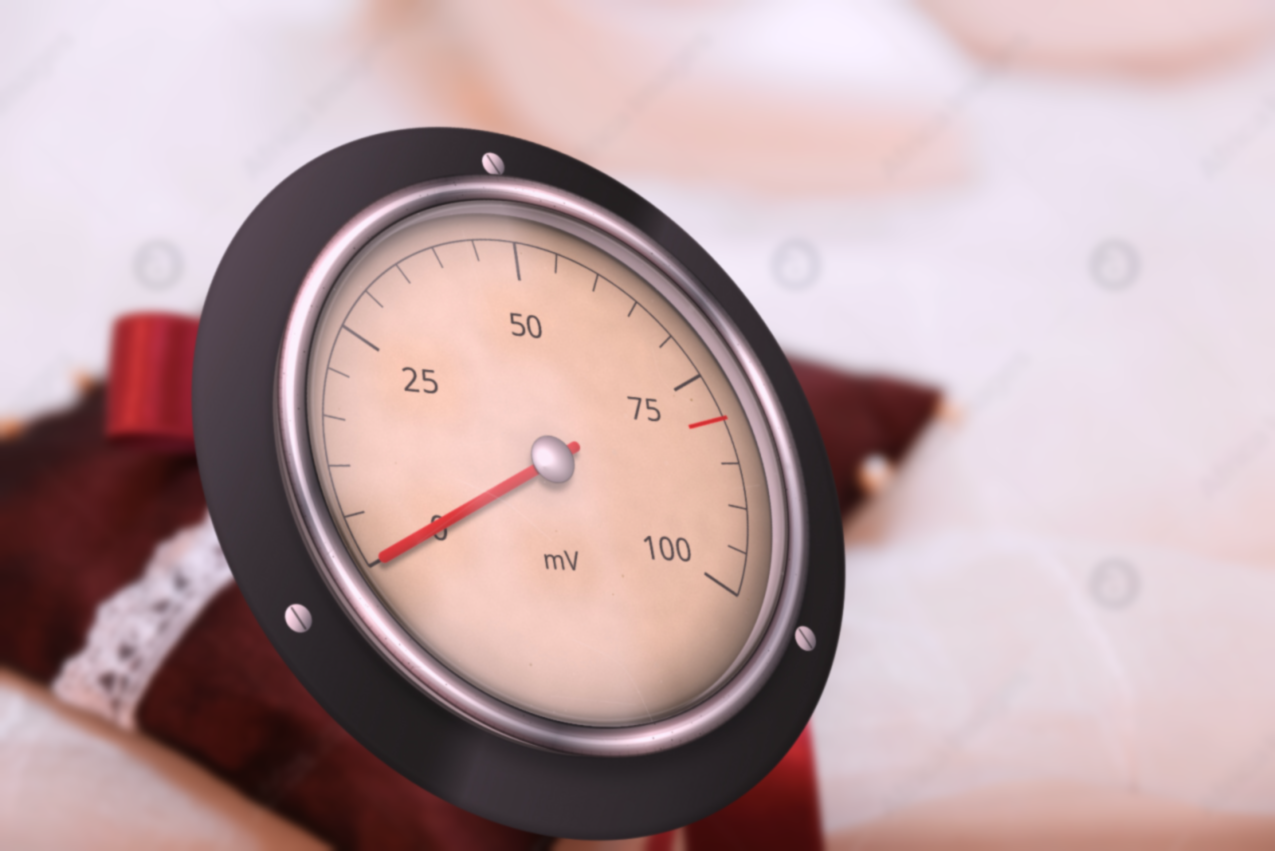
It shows 0 mV
